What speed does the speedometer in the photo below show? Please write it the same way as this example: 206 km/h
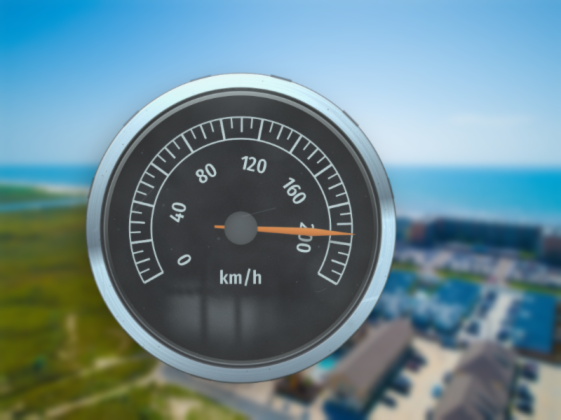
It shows 195 km/h
